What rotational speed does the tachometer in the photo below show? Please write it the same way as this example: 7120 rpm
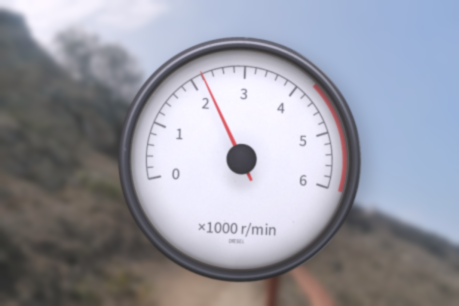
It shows 2200 rpm
